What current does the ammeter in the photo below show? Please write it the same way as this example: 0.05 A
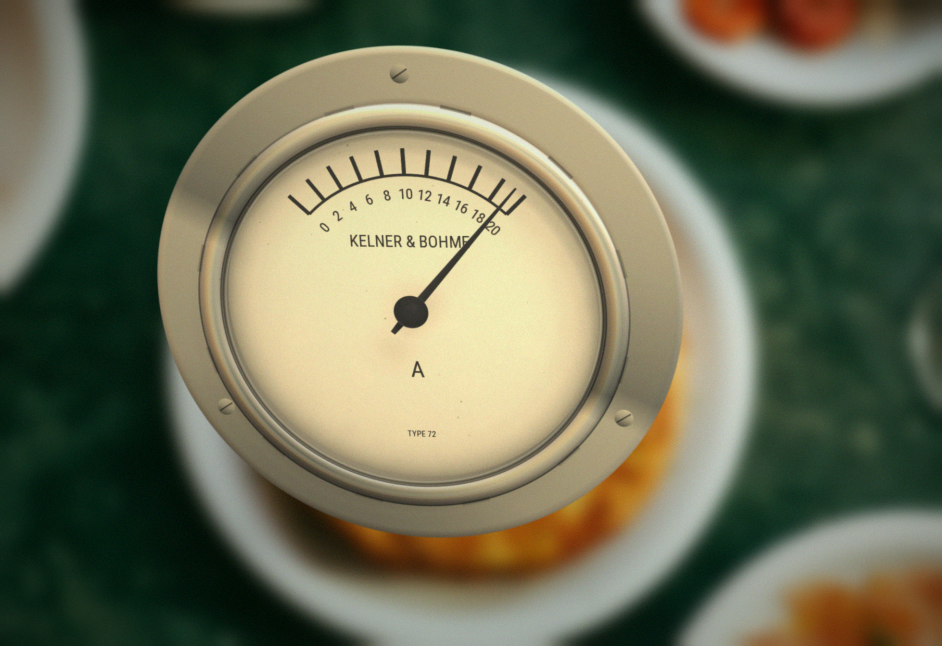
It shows 19 A
